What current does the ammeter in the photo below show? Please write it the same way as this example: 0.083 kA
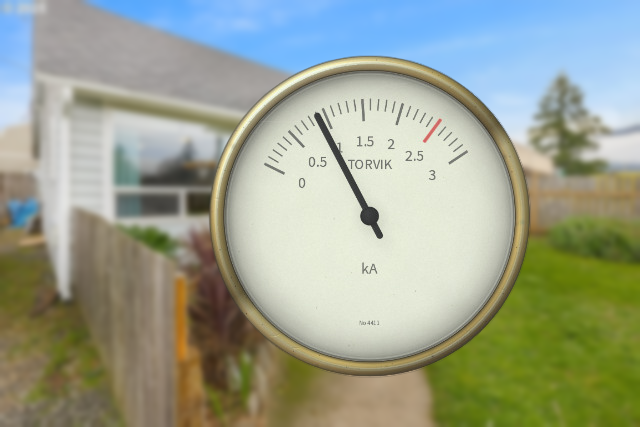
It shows 0.9 kA
